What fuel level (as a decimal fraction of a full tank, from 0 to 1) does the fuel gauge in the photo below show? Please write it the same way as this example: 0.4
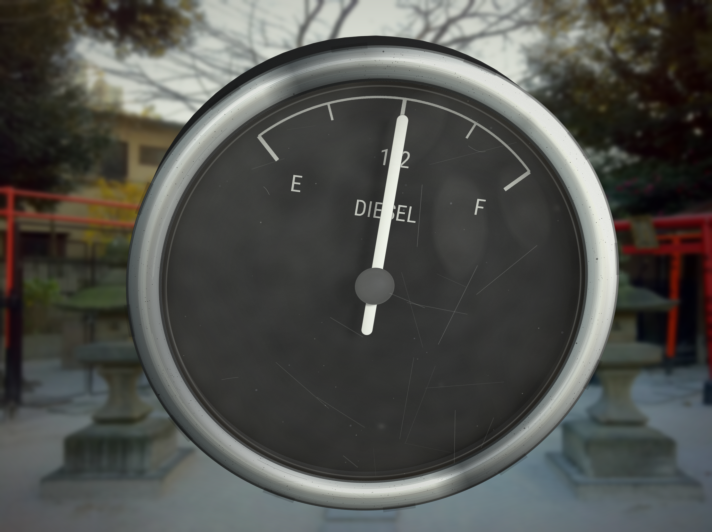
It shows 0.5
